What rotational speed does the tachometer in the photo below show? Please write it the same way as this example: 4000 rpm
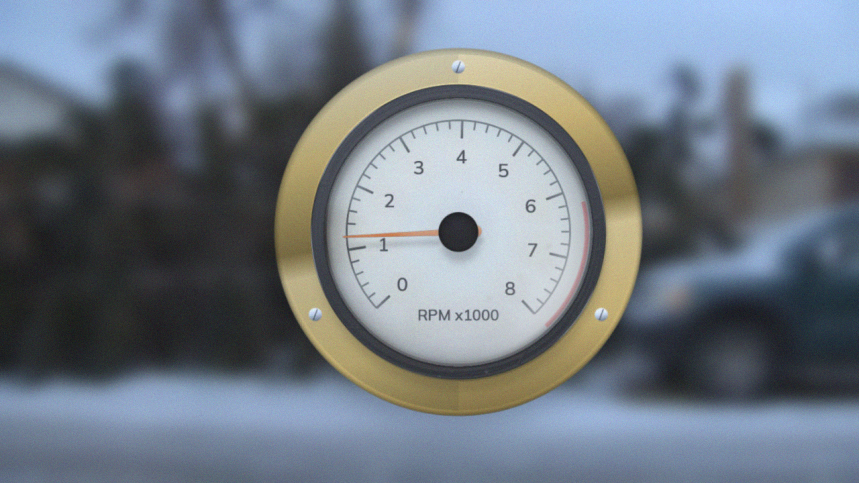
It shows 1200 rpm
